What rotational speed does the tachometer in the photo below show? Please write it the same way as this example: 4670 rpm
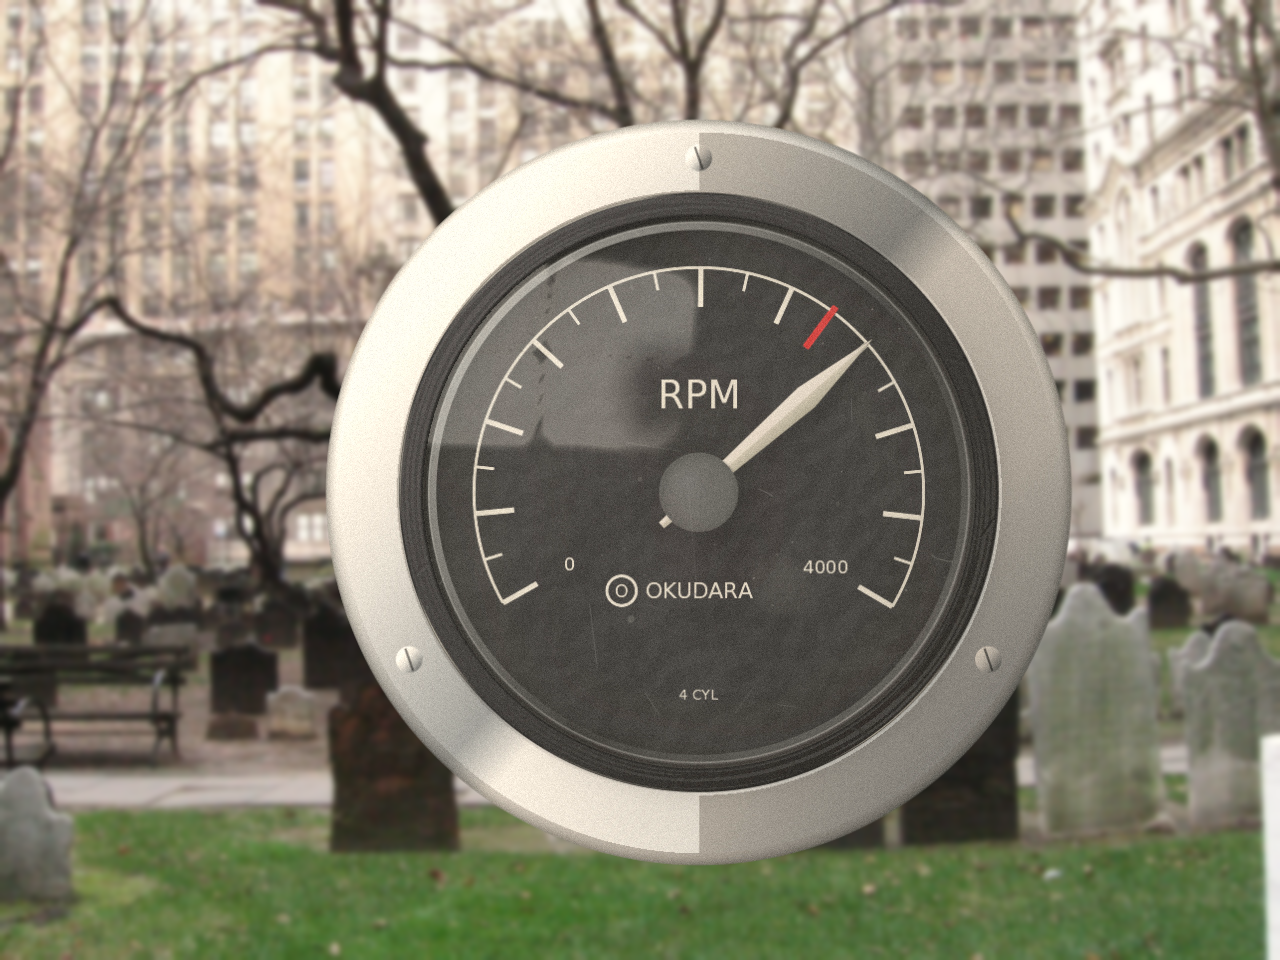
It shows 2800 rpm
